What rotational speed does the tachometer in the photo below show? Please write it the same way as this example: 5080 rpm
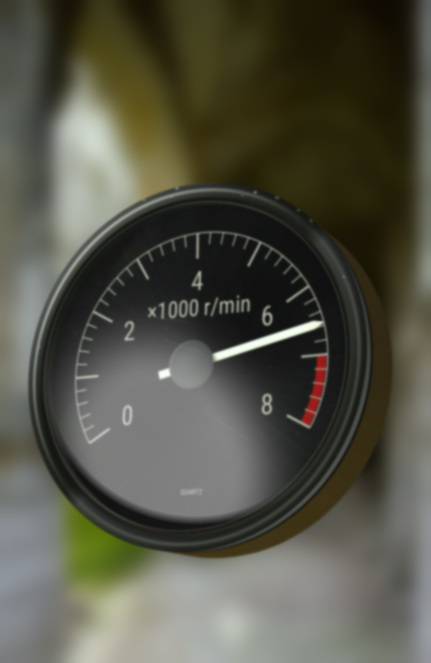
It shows 6600 rpm
